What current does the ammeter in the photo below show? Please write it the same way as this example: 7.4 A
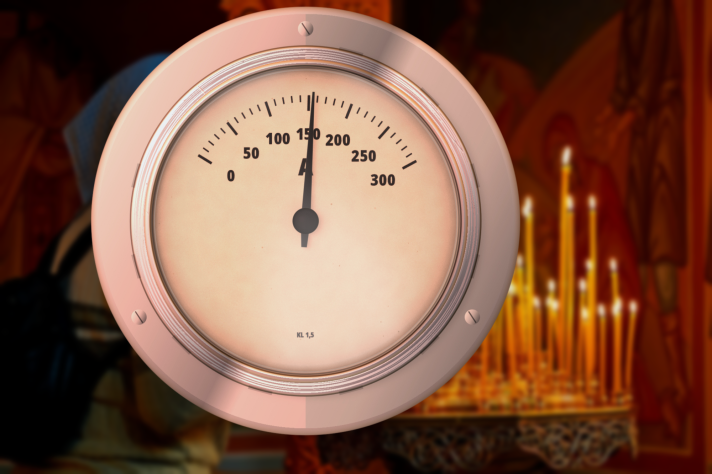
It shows 155 A
